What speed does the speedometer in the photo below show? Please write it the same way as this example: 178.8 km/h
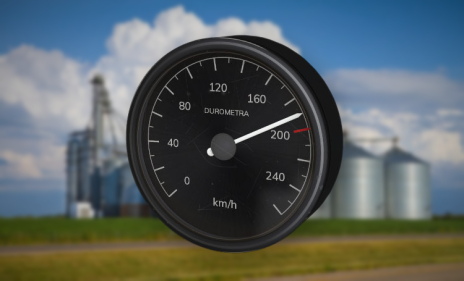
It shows 190 km/h
